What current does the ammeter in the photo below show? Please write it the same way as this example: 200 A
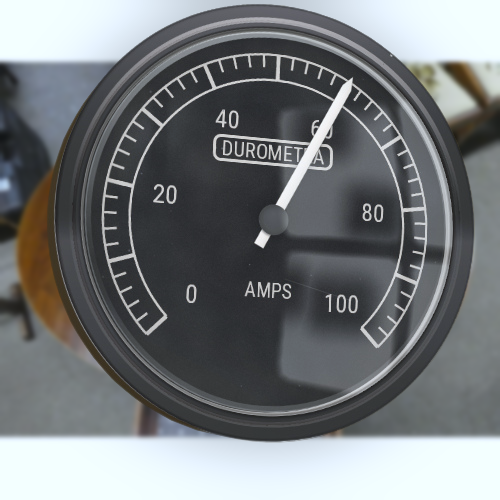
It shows 60 A
